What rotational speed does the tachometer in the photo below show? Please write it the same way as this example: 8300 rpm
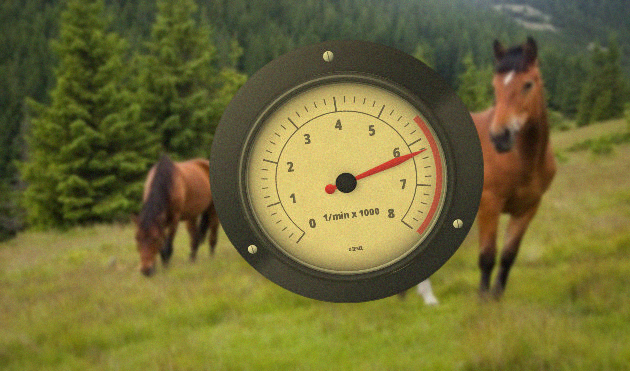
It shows 6200 rpm
